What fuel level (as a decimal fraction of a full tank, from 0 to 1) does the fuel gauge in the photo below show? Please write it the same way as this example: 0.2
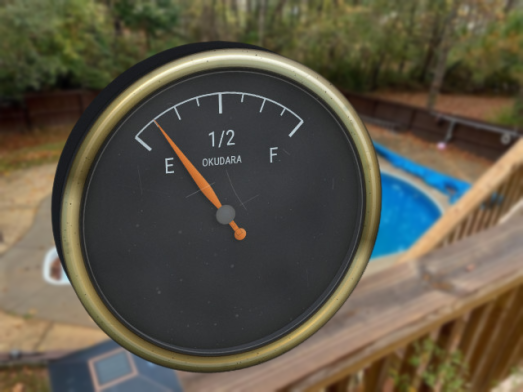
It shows 0.125
